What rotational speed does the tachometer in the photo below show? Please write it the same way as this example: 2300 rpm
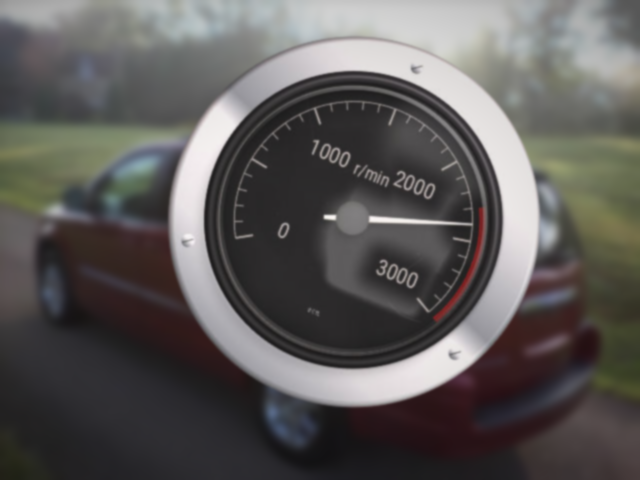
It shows 2400 rpm
